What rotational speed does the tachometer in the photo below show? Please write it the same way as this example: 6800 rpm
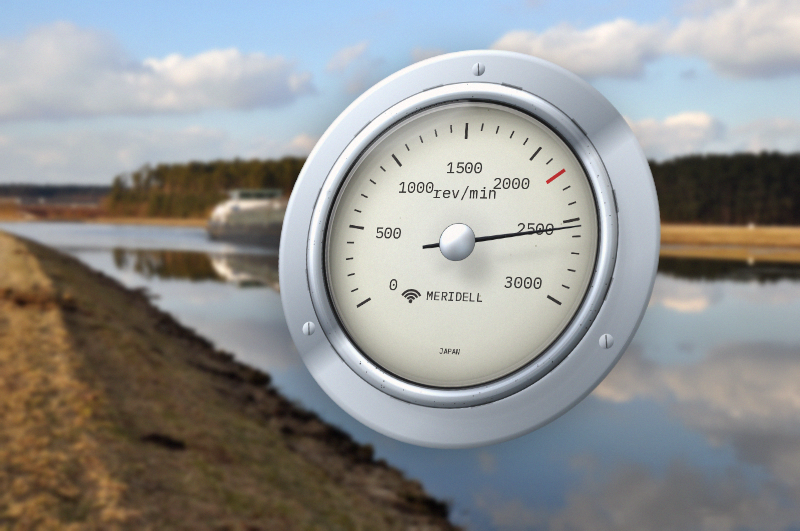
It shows 2550 rpm
